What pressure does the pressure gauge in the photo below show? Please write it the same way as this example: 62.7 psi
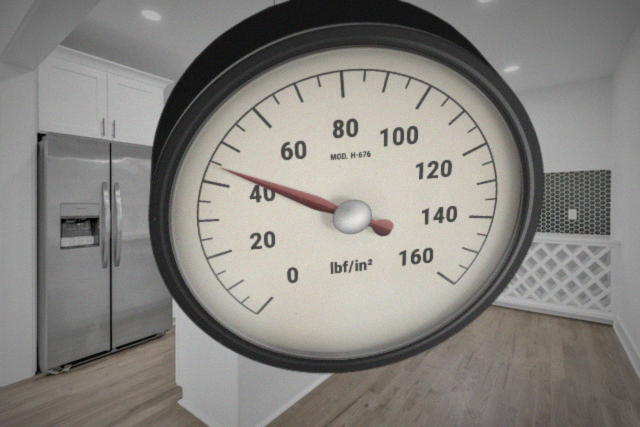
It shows 45 psi
